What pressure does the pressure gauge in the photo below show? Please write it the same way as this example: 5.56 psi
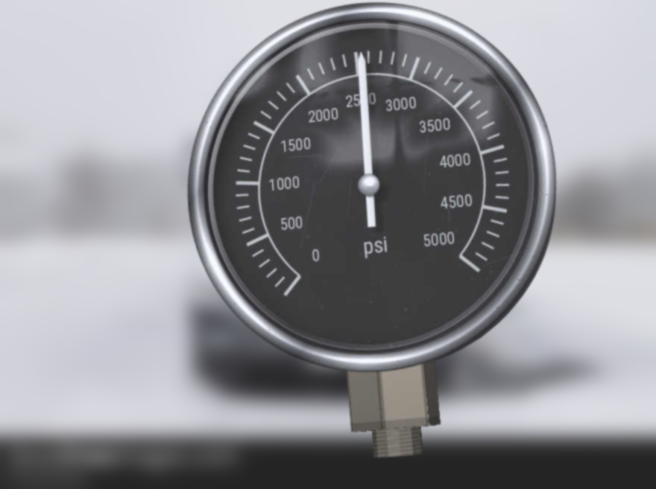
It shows 2550 psi
